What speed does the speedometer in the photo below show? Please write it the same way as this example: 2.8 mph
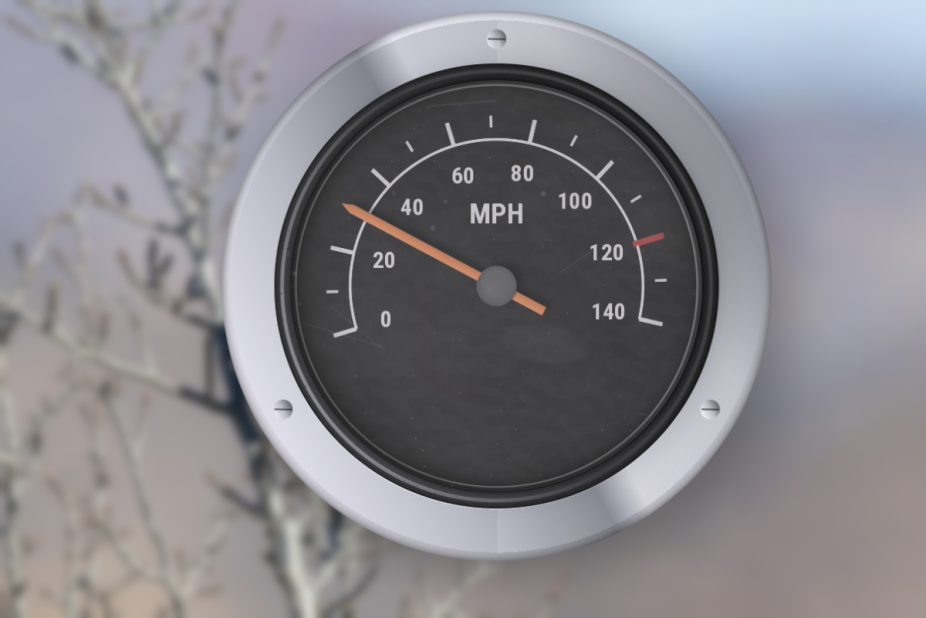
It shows 30 mph
